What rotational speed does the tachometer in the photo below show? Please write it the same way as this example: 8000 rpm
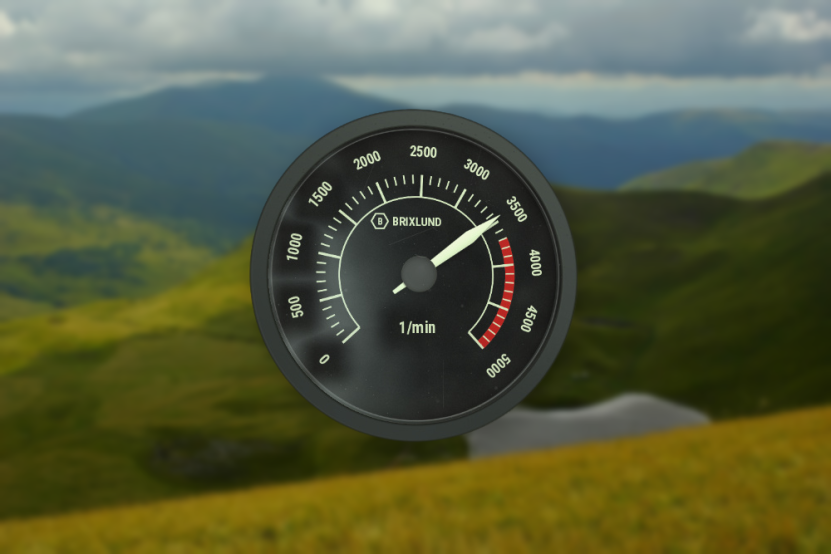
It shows 3450 rpm
